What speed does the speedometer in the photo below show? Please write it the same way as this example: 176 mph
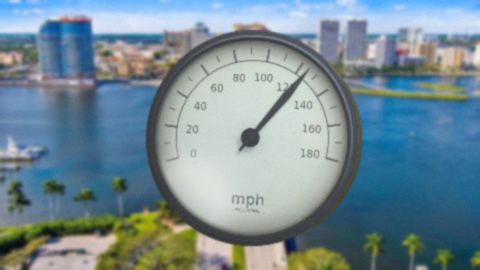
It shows 125 mph
